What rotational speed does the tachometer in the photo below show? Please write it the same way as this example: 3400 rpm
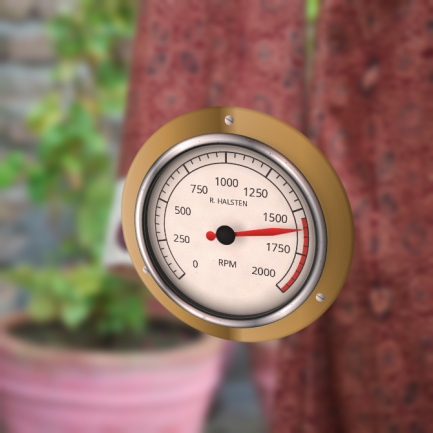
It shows 1600 rpm
